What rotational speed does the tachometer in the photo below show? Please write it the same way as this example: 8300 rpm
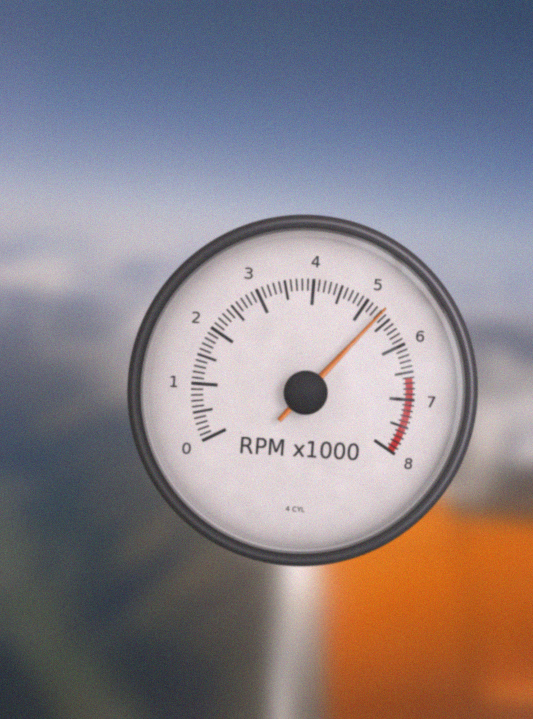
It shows 5300 rpm
